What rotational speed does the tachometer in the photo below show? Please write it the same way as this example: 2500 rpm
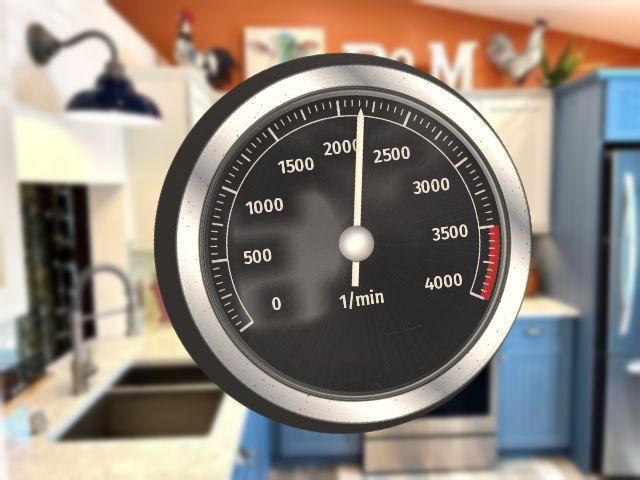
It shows 2150 rpm
